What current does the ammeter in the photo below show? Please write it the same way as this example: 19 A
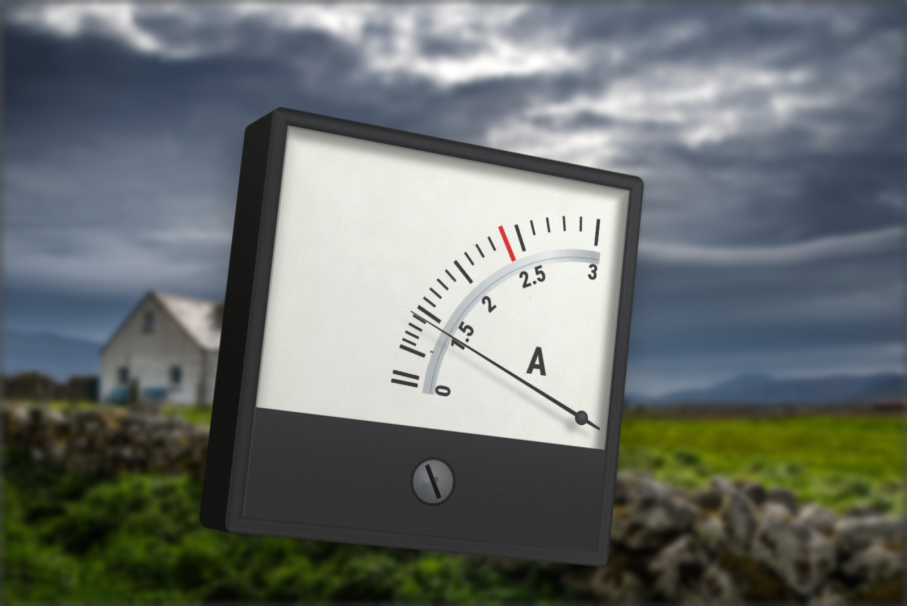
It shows 1.4 A
